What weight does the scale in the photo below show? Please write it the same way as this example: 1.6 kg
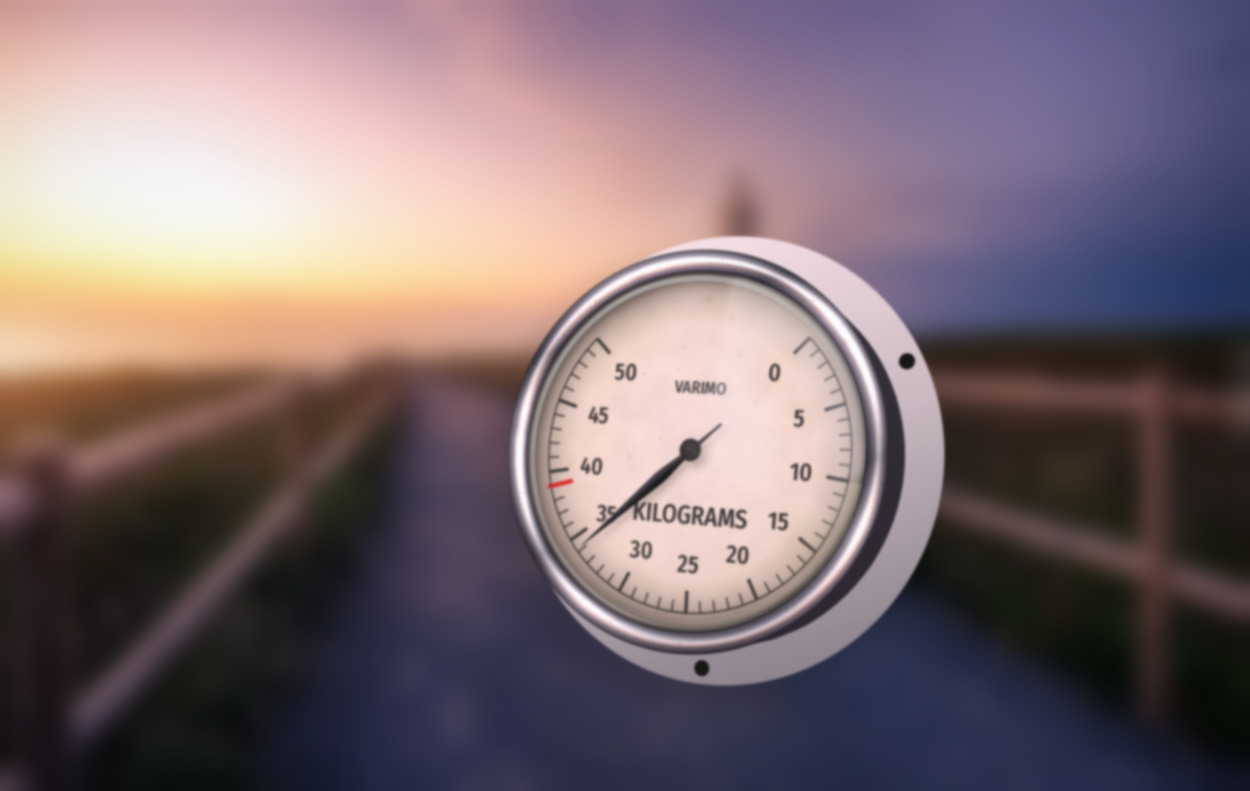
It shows 34 kg
